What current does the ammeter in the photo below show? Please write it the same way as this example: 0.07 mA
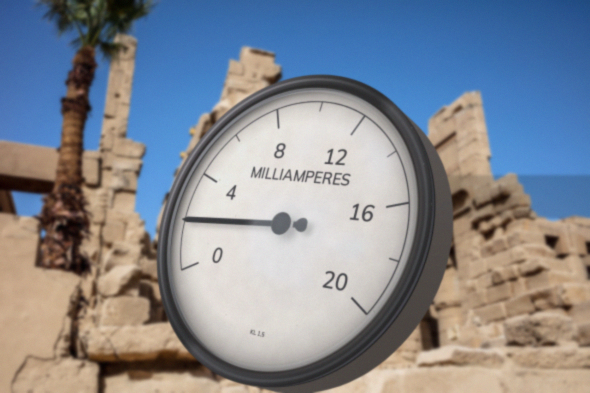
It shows 2 mA
